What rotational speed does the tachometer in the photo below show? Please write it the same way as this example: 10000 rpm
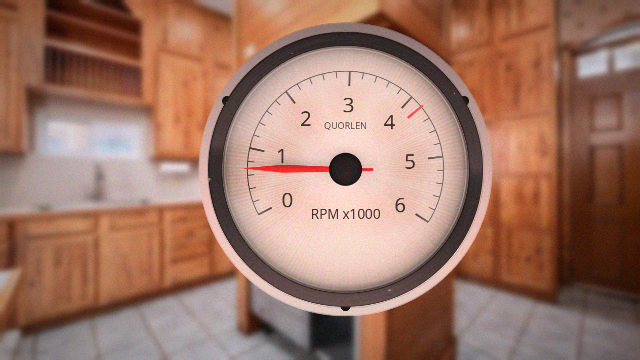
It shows 700 rpm
